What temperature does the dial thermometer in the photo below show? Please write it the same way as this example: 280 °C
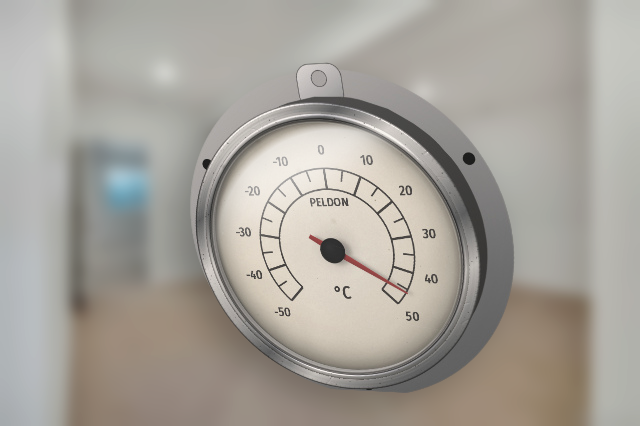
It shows 45 °C
